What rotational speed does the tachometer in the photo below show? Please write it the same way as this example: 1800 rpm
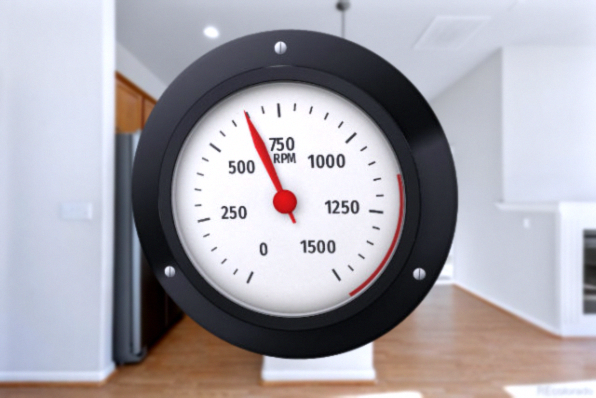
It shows 650 rpm
